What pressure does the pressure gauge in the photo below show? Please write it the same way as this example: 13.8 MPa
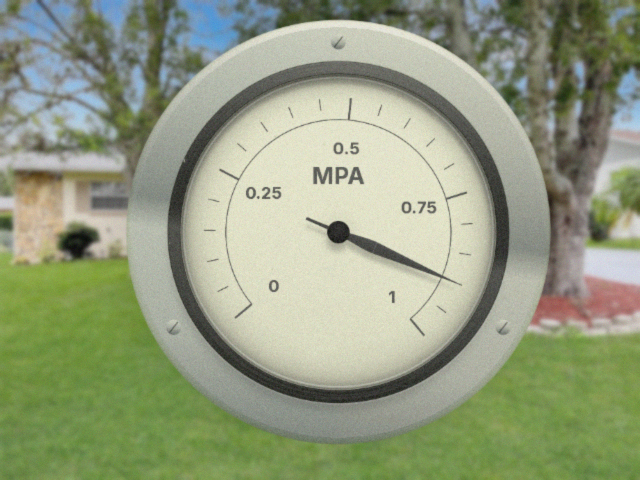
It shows 0.9 MPa
